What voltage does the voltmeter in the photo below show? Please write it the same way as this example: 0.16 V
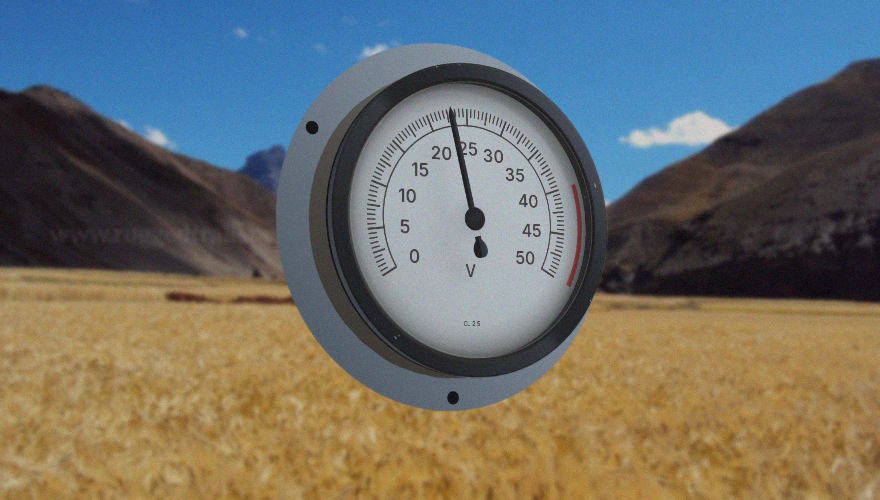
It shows 22.5 V
